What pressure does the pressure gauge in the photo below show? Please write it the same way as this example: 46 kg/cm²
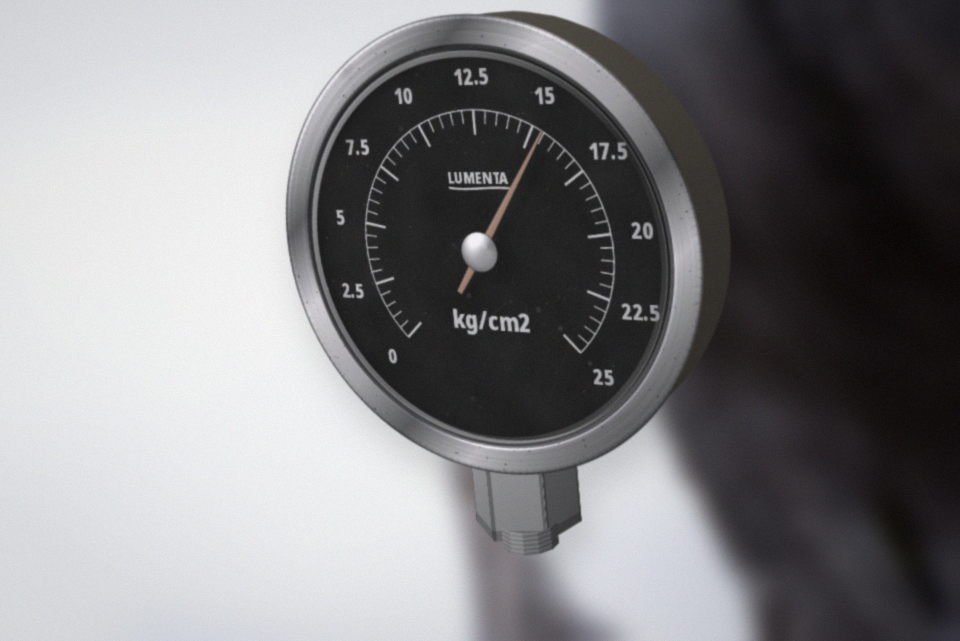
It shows 15.5 kg/cm²
